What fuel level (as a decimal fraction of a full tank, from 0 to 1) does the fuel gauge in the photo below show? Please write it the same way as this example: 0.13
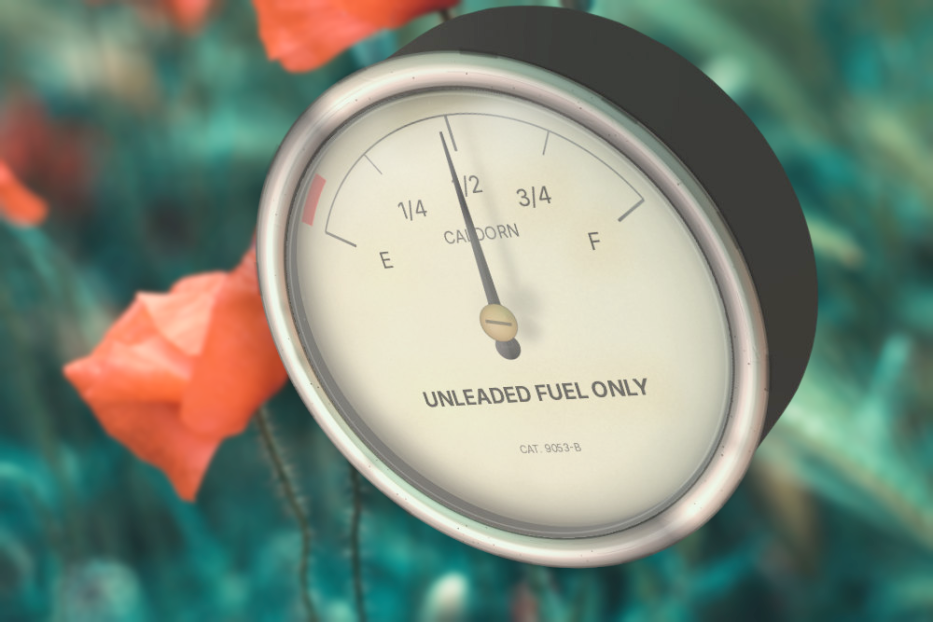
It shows 0.5
